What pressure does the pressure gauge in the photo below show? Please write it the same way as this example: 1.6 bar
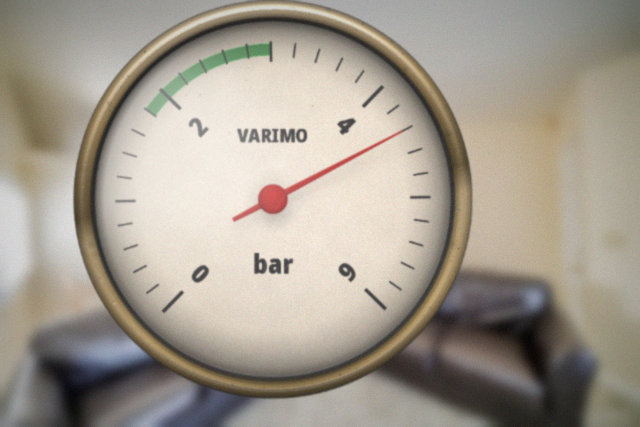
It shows 4.4 bar
